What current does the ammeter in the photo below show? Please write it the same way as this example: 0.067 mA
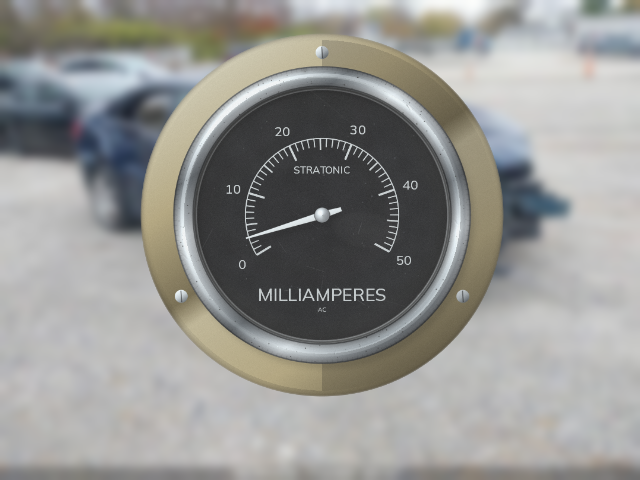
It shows 3 mA
